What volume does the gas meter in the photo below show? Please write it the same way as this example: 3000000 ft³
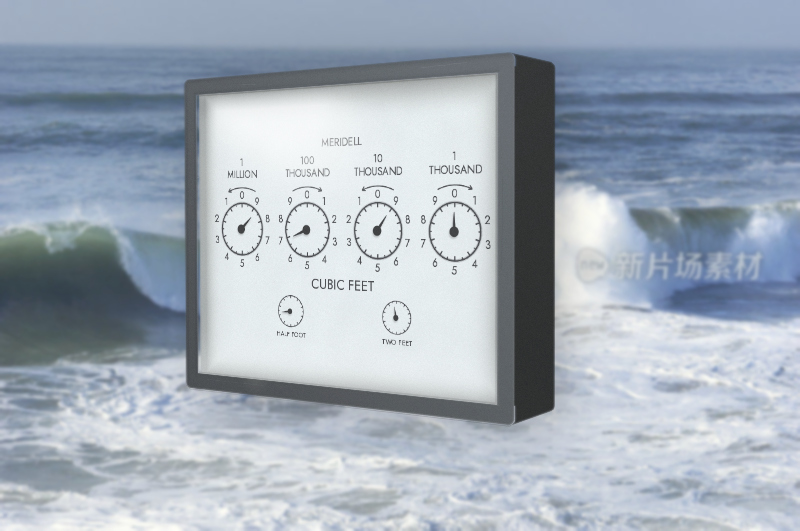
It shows 869000 ft³
